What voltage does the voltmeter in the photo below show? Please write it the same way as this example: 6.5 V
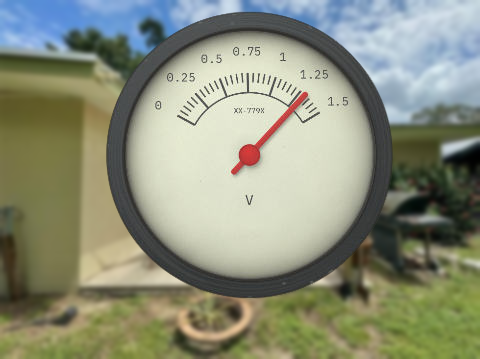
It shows 1.3 V
